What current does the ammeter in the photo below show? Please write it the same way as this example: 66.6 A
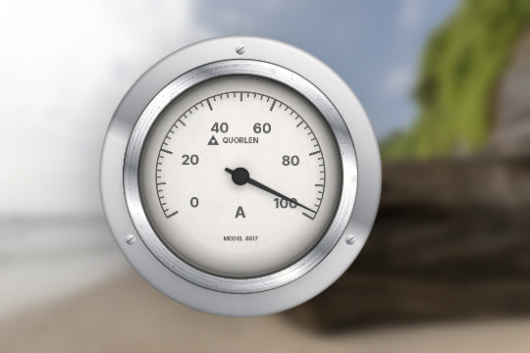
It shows 98 A
